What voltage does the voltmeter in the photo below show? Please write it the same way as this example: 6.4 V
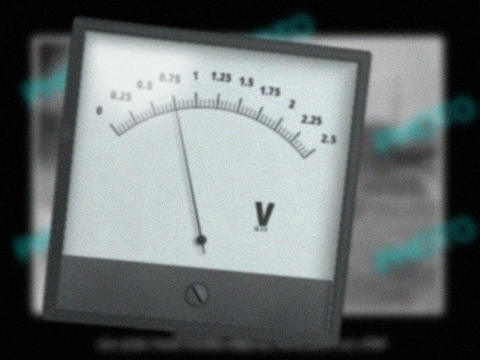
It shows 0.75 V
